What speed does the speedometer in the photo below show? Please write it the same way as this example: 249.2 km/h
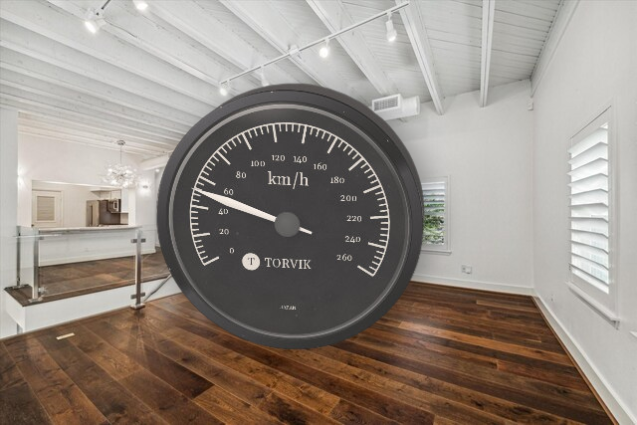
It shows 52 km/h
